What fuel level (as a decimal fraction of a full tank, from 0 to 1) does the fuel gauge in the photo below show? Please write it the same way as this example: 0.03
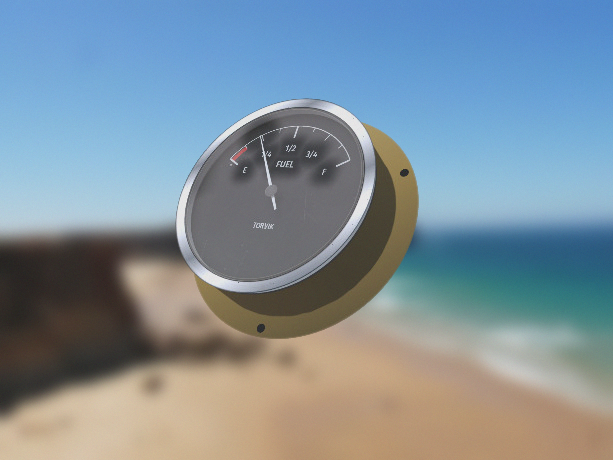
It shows 0.25
